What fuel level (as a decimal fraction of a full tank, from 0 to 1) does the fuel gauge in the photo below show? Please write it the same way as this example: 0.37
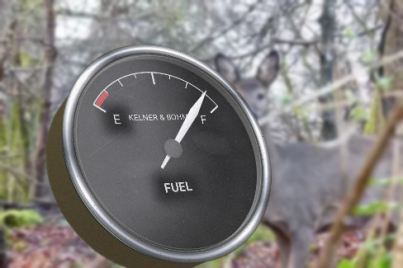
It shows 0.875
